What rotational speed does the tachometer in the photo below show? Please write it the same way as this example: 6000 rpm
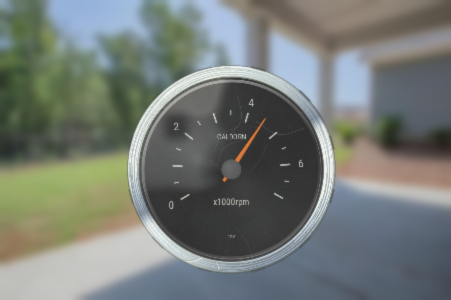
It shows 4500 rpm
